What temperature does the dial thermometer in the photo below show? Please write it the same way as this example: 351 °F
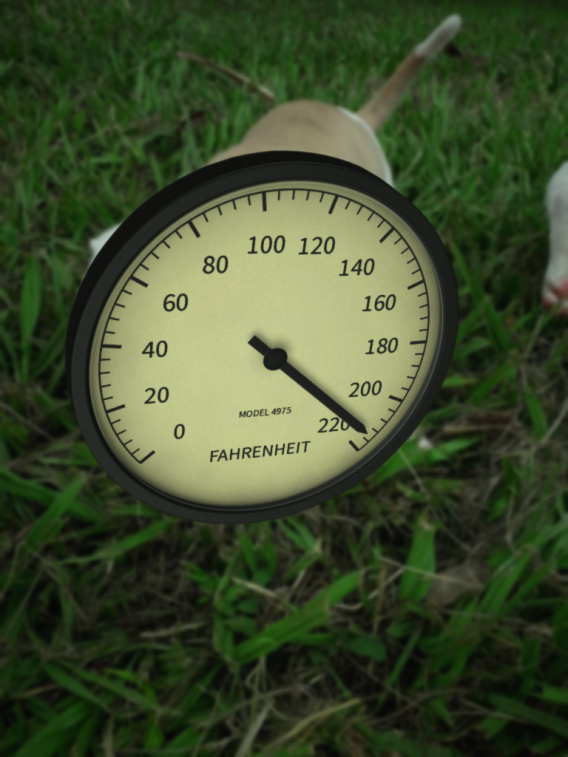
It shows 214 °F
